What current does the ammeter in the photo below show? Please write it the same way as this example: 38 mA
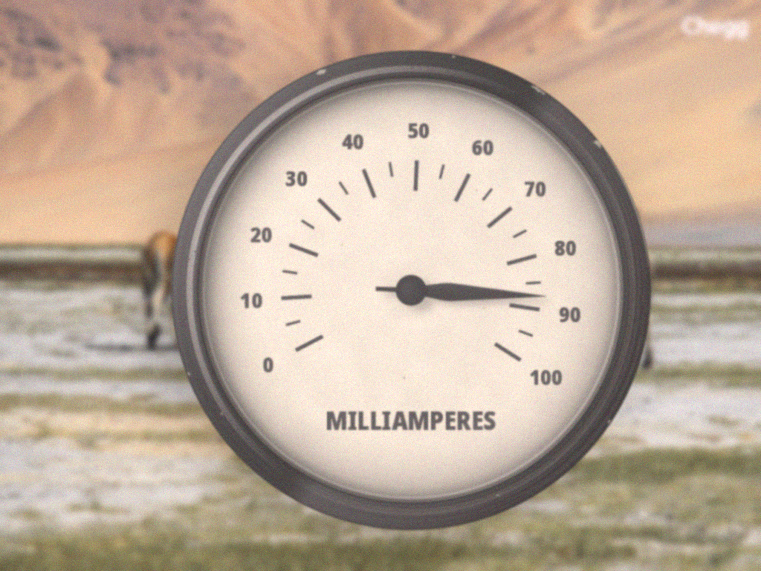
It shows 87.5 mA
